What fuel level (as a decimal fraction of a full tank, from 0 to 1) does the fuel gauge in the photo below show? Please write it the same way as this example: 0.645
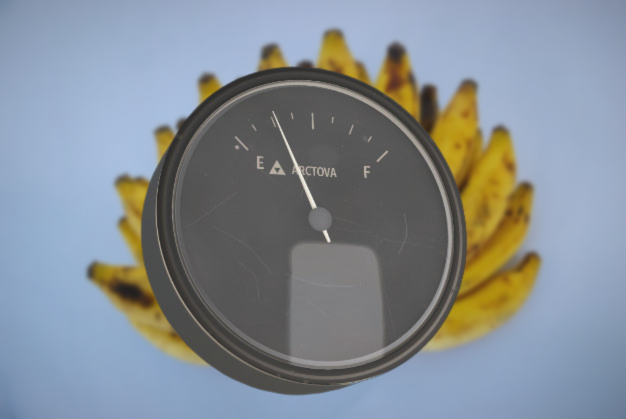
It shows 0.25
